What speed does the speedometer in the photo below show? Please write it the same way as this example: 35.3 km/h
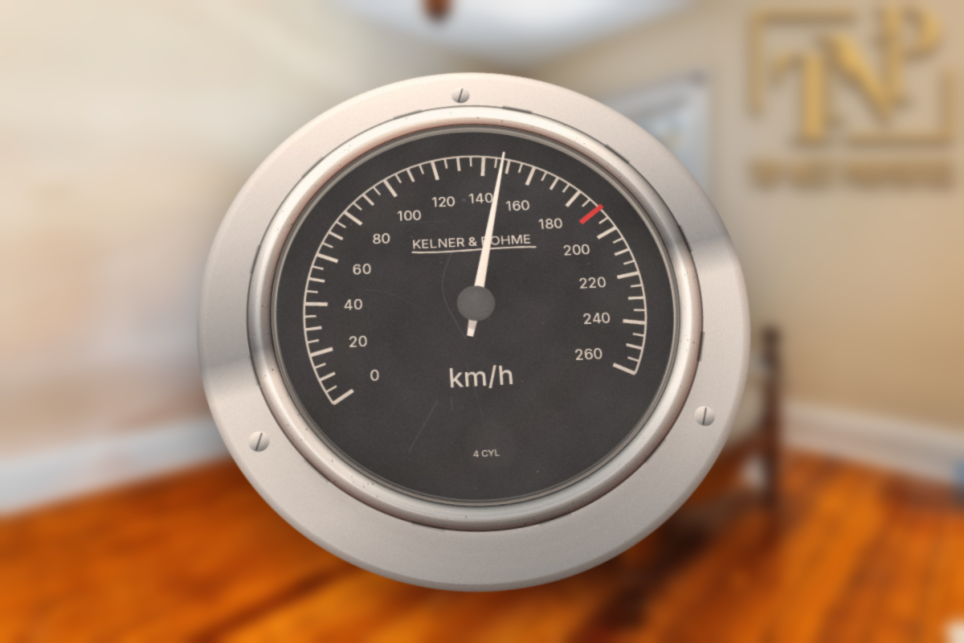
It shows 147.5 km/h
